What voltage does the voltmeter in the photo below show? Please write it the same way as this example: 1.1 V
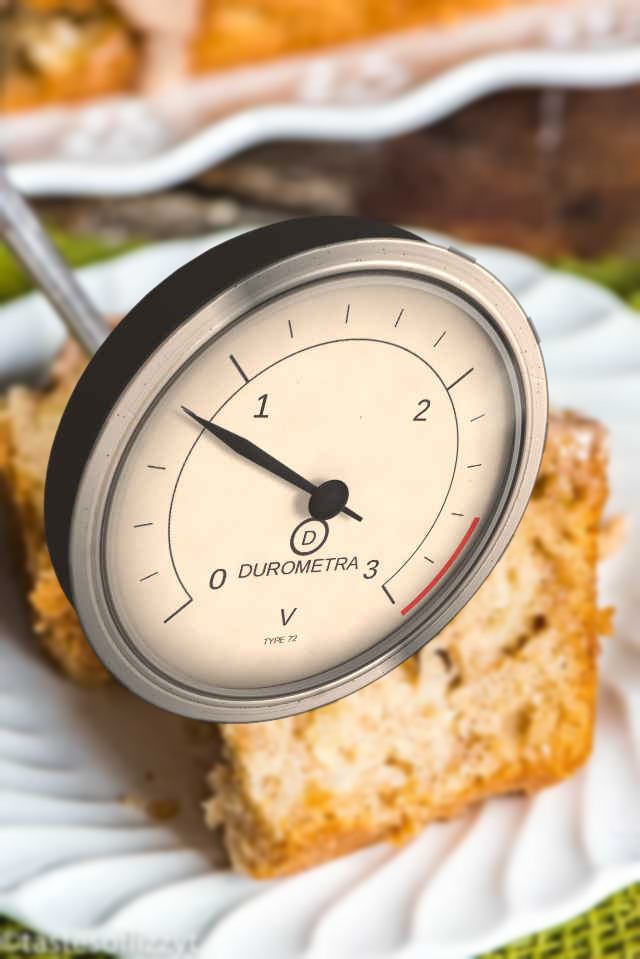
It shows 0.8 V
